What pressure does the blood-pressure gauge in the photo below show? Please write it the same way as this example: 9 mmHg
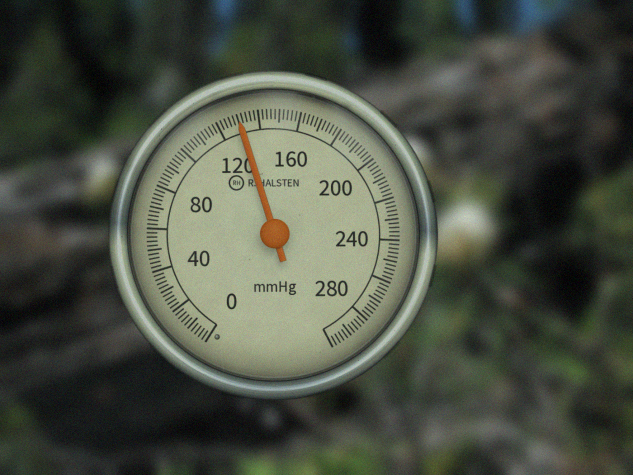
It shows 130 mmHg
